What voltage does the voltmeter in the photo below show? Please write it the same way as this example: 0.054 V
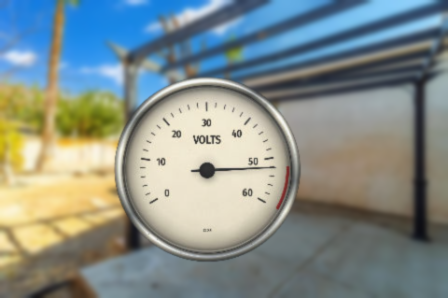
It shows 52 V
